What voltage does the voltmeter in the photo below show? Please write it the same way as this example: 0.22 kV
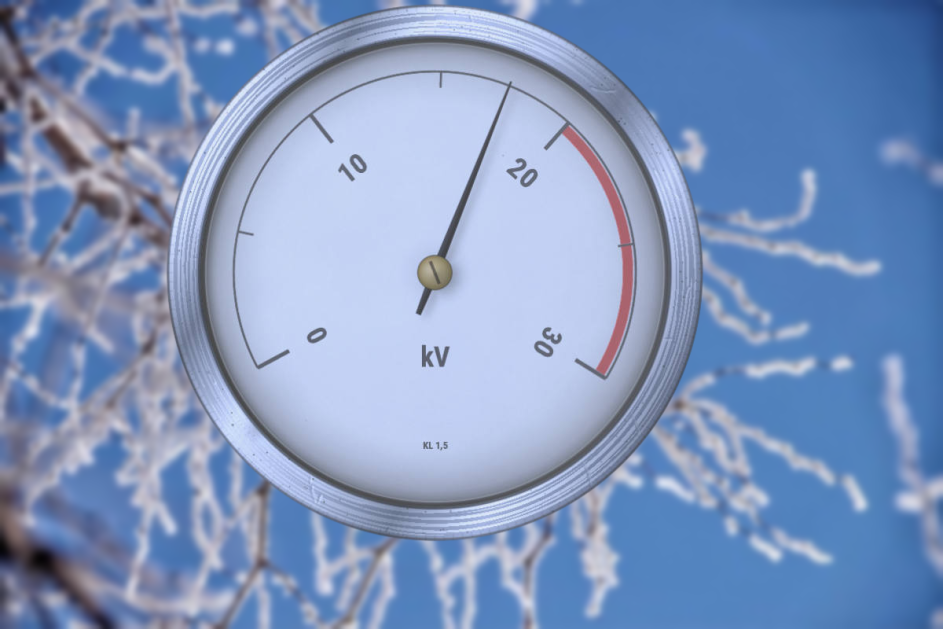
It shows 17.5 kV
